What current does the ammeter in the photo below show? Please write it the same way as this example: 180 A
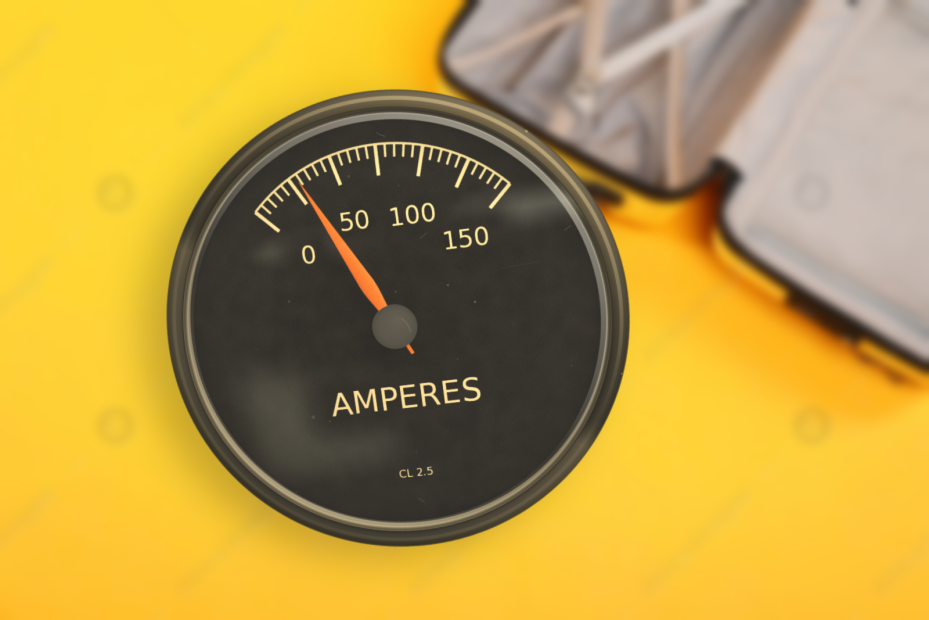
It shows 30 A
